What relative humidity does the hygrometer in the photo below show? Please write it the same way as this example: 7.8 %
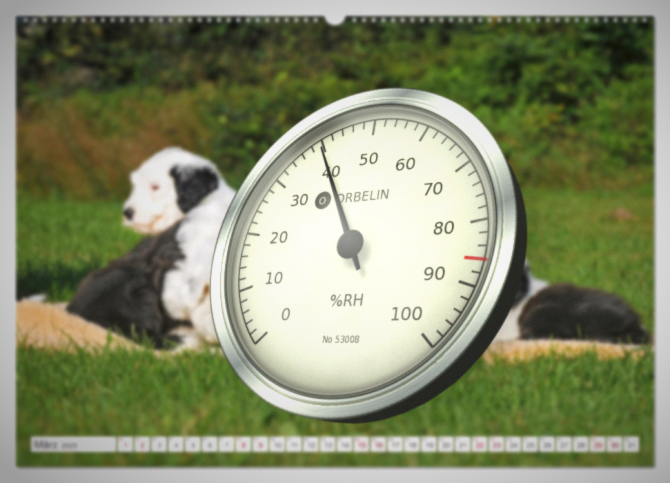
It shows 40 %
